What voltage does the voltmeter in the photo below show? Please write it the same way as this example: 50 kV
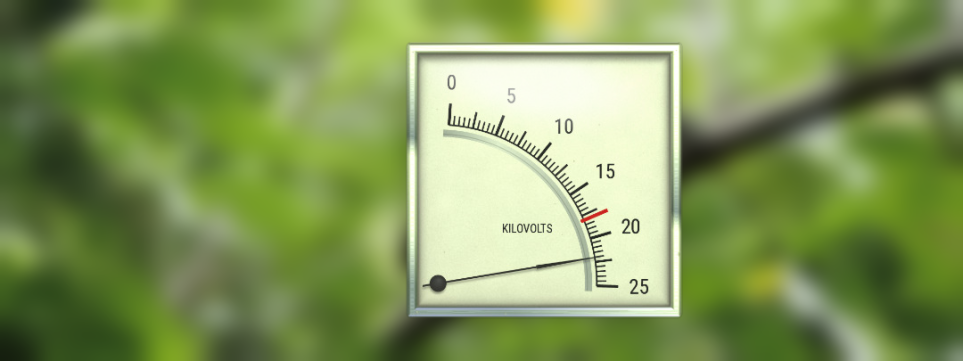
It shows 22 kV
